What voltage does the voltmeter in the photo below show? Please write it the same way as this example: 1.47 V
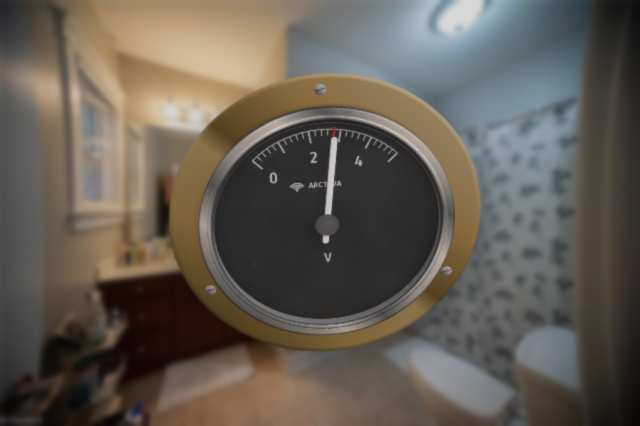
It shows 2.8 V
